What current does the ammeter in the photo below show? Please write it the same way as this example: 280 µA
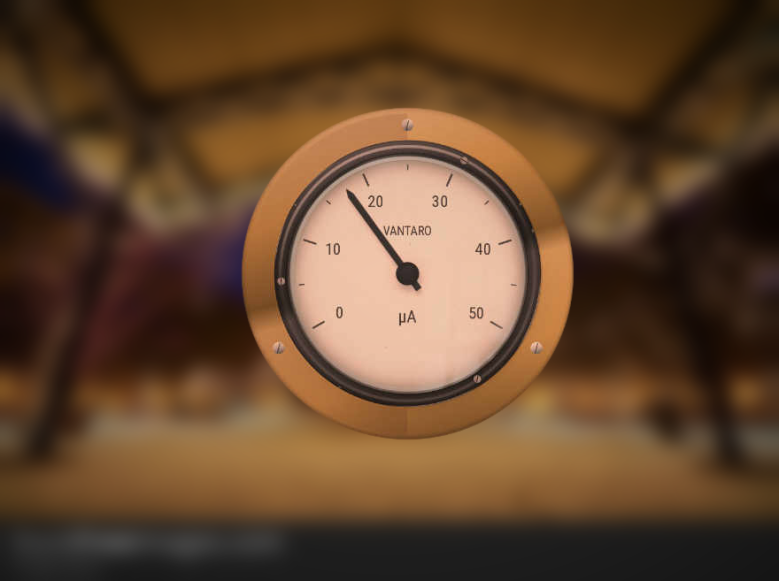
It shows 17.5 µA
